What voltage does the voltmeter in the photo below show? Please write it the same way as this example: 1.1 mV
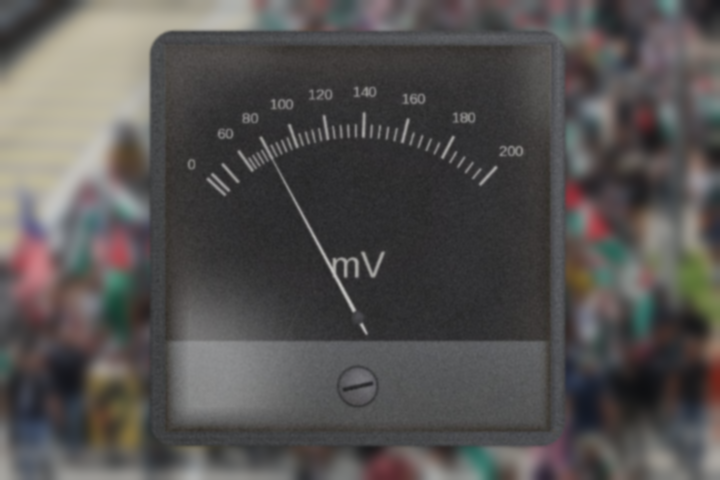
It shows 80 mV
